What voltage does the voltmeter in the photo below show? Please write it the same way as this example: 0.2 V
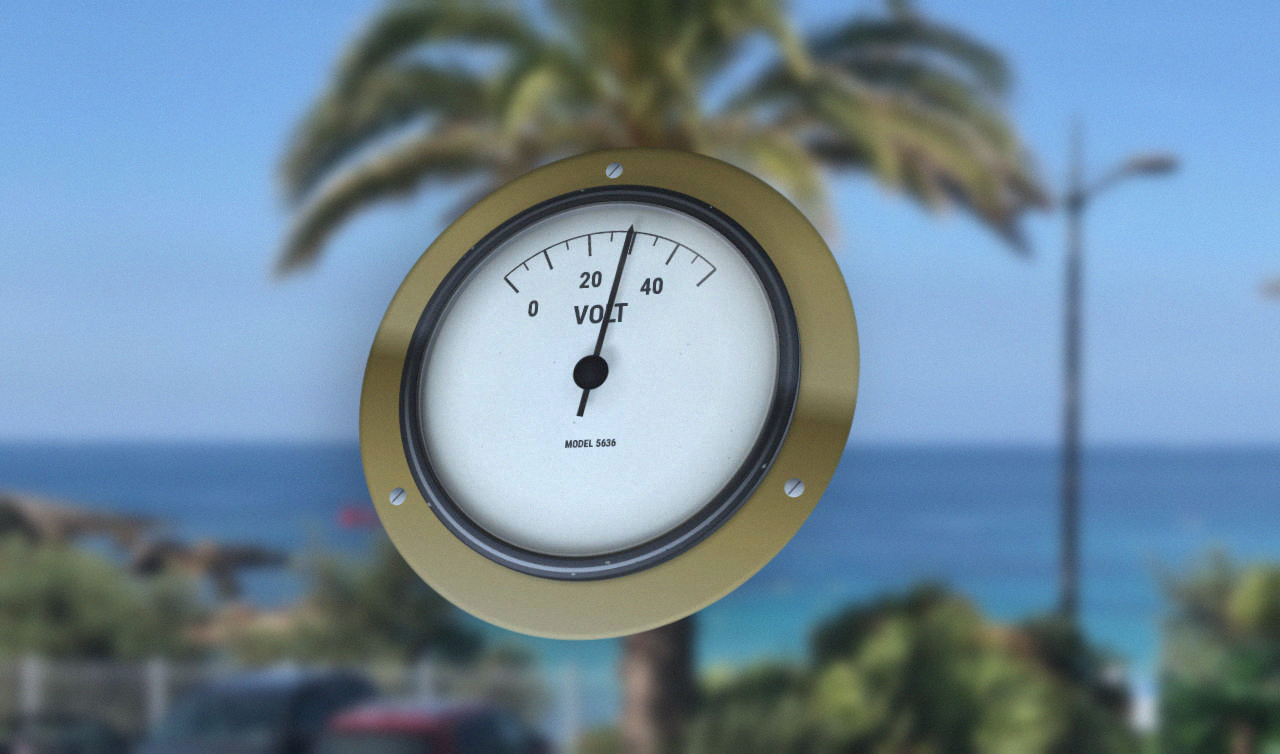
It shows 30 V
